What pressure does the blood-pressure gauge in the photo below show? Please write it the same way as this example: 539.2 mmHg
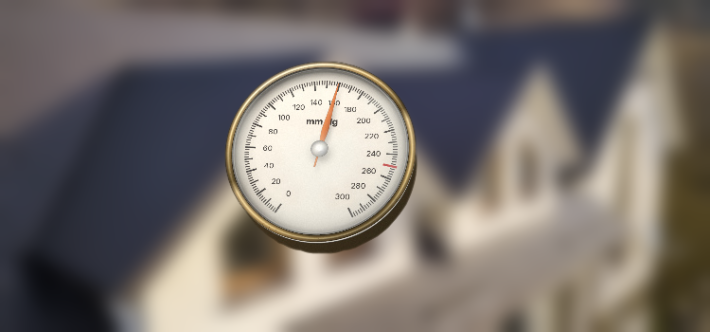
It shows 160 mmHg
